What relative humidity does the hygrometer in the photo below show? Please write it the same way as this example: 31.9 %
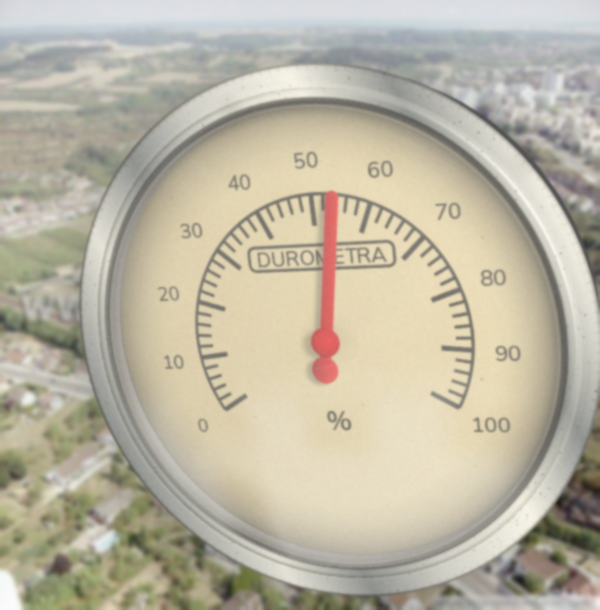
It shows 54 %
